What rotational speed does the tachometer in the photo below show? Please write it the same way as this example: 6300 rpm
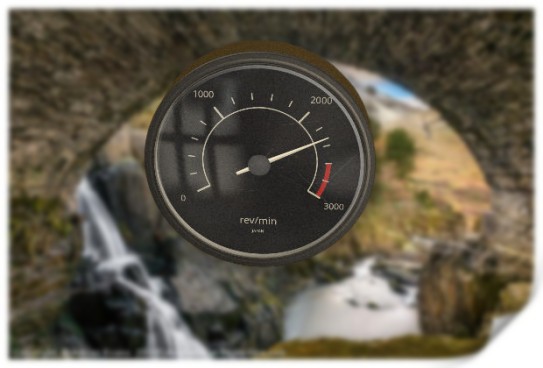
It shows 2300 rpm
